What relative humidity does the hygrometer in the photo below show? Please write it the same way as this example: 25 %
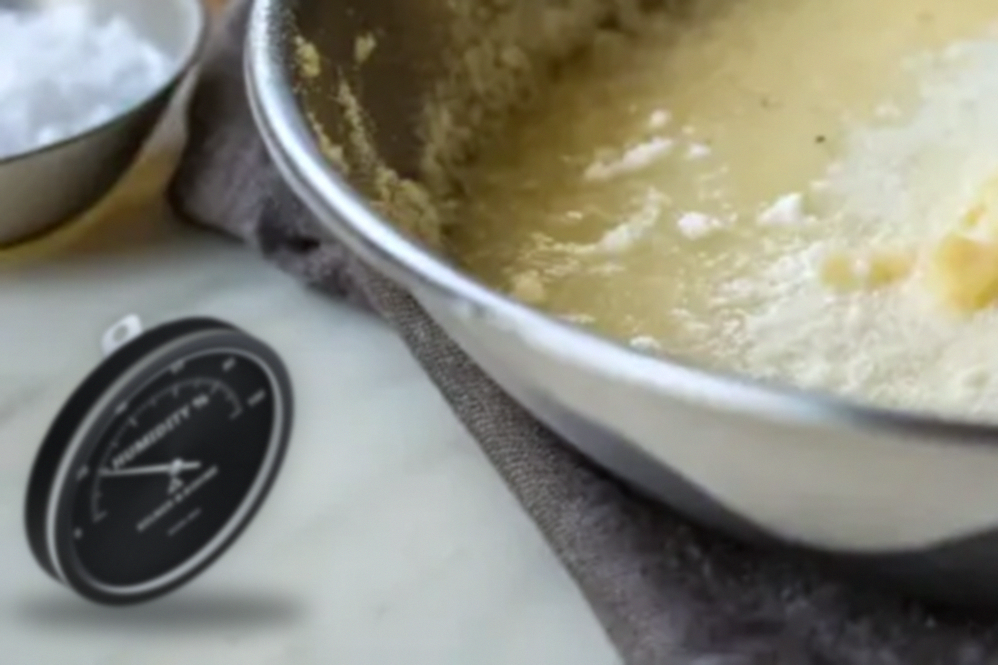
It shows 20 %
